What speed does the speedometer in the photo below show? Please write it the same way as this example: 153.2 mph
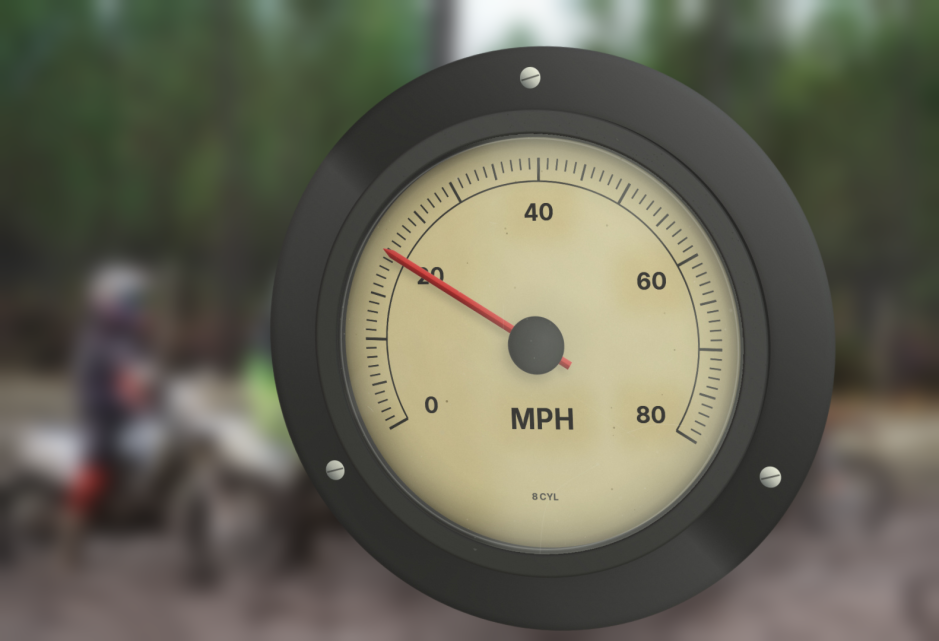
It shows 20 mph
